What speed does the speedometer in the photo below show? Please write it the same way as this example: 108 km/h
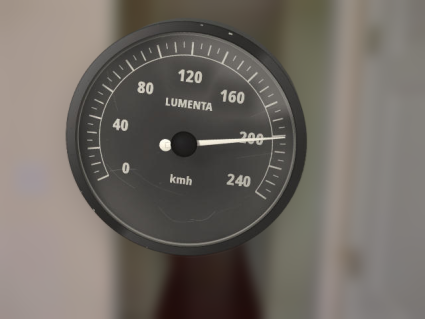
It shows 200 km/h
